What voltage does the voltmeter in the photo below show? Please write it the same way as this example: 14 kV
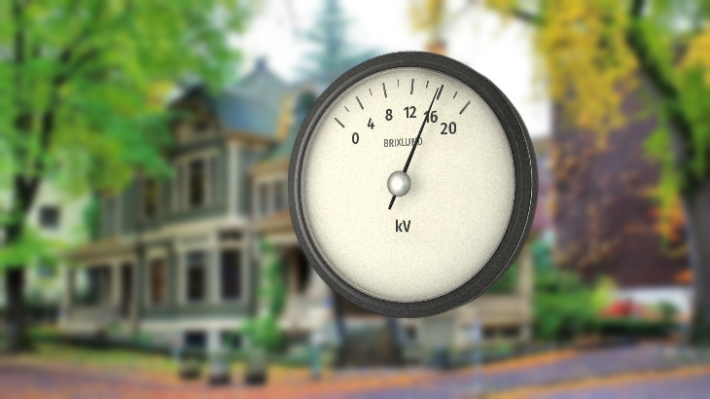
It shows 16 kV
